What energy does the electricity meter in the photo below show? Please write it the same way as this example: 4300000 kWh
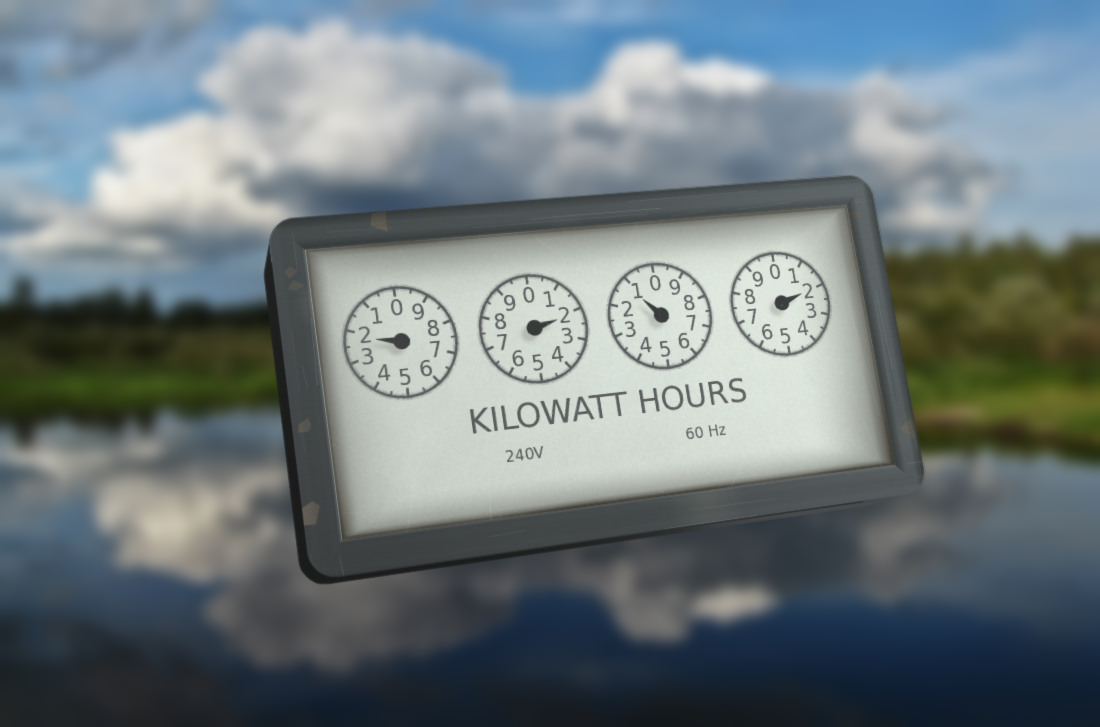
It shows 2212 kWh
